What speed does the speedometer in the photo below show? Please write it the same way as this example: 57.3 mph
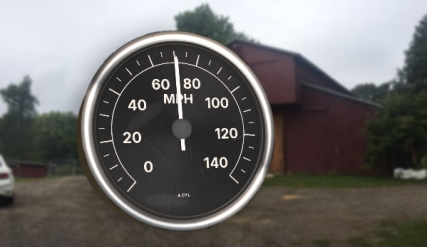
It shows 70 mph
